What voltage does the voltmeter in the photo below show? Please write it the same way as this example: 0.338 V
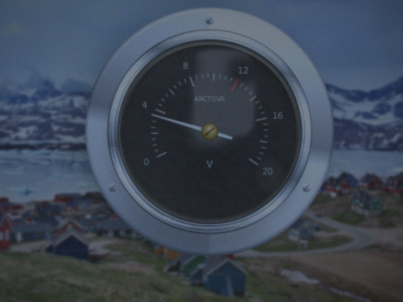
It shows 3.5 V
